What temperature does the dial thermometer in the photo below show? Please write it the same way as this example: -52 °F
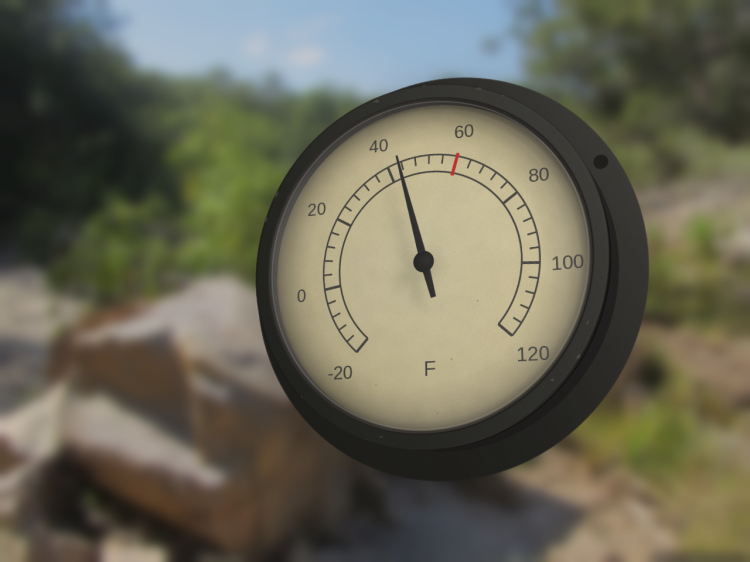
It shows 44 °F
